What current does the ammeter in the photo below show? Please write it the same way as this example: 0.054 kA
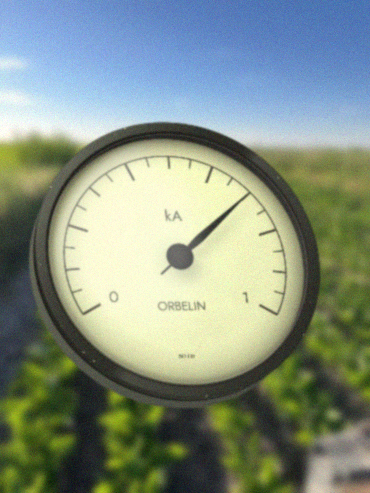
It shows 0.7 kA
